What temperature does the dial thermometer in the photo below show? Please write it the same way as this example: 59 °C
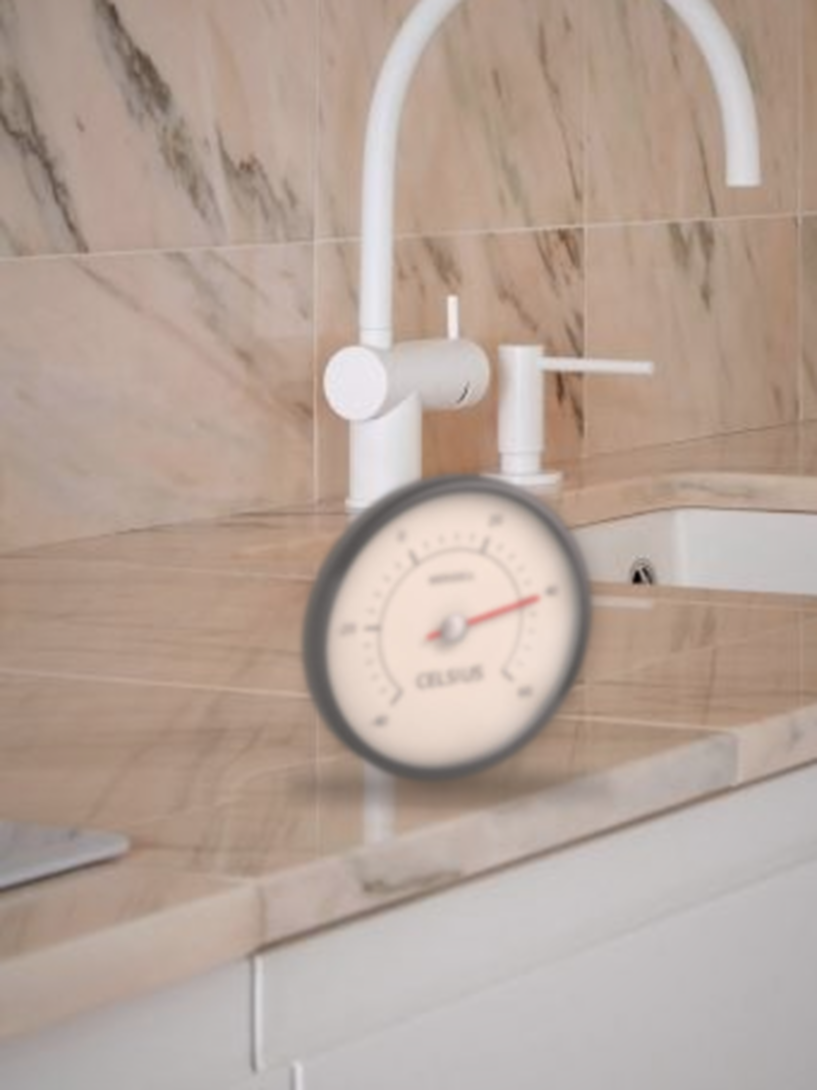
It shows 40 °C
